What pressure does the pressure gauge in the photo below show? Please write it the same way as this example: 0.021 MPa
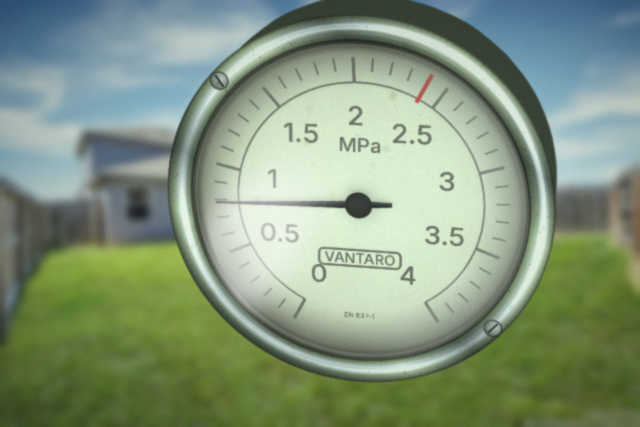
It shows 0.8 MPa
